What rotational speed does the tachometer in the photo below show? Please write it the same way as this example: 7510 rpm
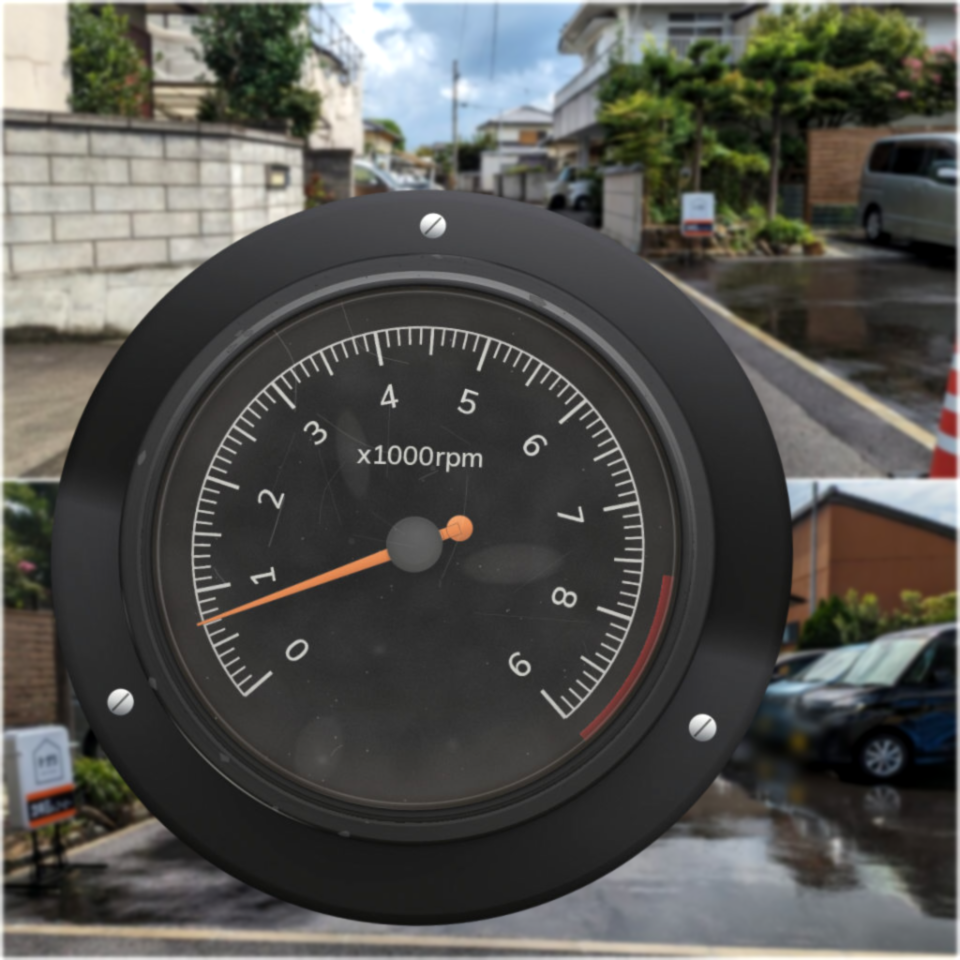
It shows 700 rpm
